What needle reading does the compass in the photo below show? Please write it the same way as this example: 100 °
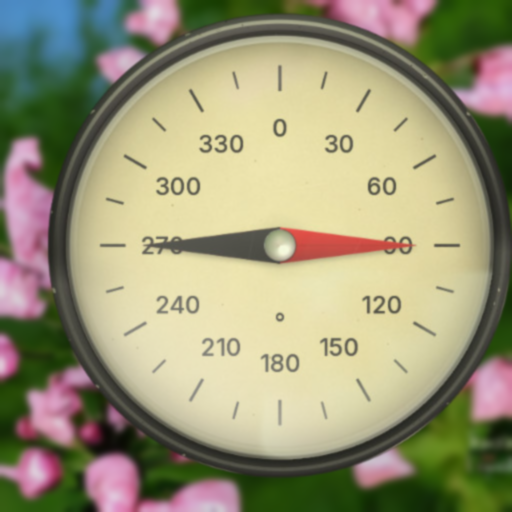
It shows 90 °
